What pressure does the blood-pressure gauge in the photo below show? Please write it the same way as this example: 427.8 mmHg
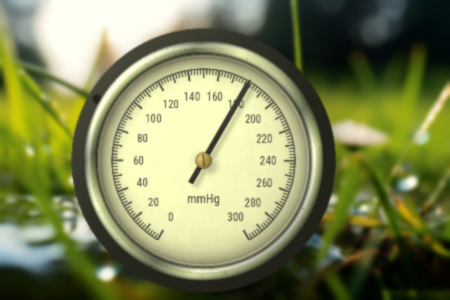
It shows 180 mmHg
